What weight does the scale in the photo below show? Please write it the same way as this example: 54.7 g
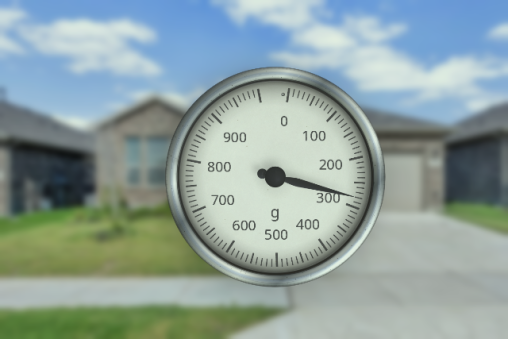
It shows 280 g
